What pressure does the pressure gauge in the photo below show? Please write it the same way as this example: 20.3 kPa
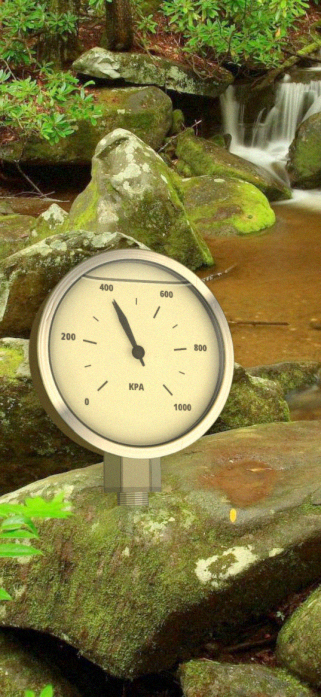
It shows 400 kPa
